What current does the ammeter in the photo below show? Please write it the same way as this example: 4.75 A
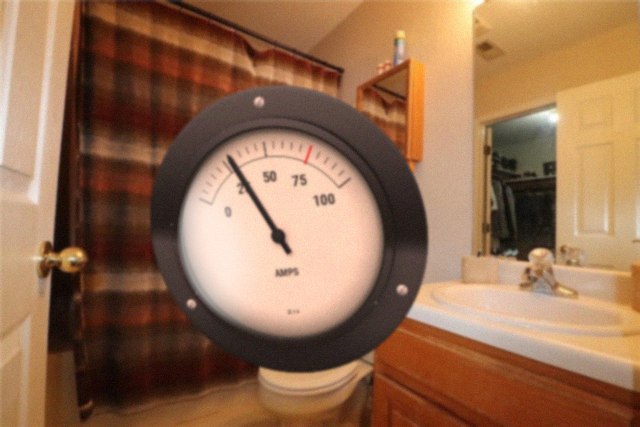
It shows 30 A
